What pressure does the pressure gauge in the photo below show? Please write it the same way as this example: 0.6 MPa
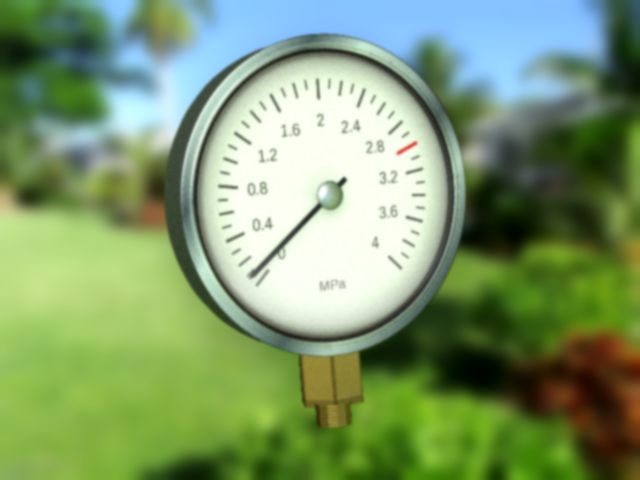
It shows 0.1 MPa
